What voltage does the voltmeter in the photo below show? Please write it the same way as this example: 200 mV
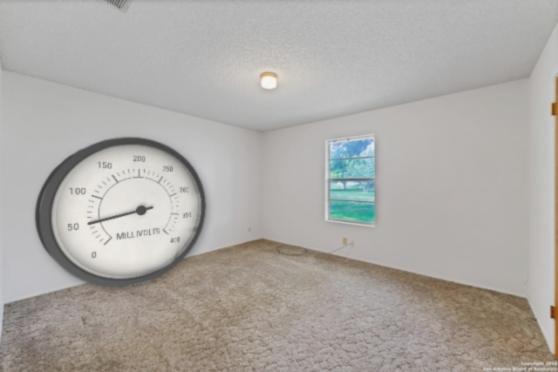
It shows 50 mV
